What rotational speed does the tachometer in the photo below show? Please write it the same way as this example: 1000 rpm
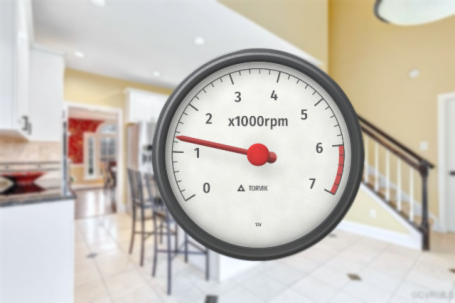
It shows 1300 rpm
